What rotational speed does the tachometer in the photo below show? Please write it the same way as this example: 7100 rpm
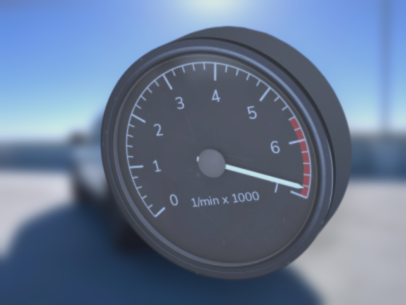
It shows 6800 rpm
